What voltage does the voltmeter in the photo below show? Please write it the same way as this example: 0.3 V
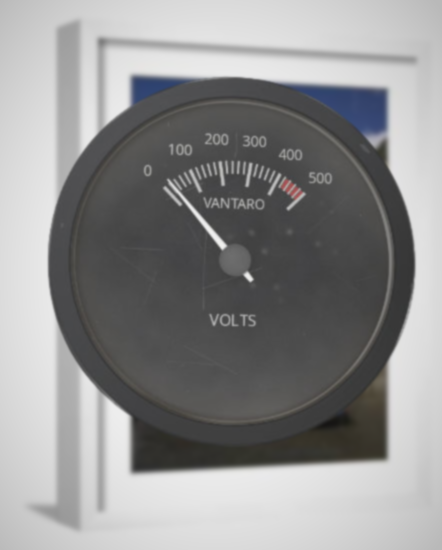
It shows 20 V
